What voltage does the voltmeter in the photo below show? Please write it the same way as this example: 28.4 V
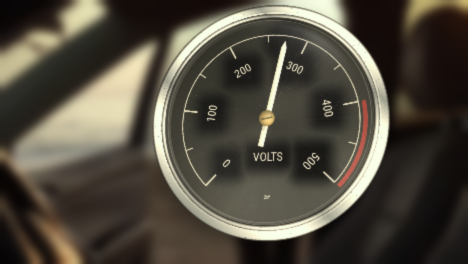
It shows 275 V
